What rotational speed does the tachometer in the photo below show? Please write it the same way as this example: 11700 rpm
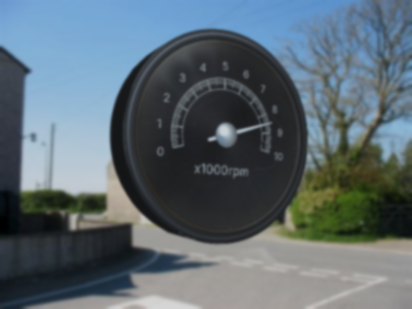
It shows 8500 rpm
